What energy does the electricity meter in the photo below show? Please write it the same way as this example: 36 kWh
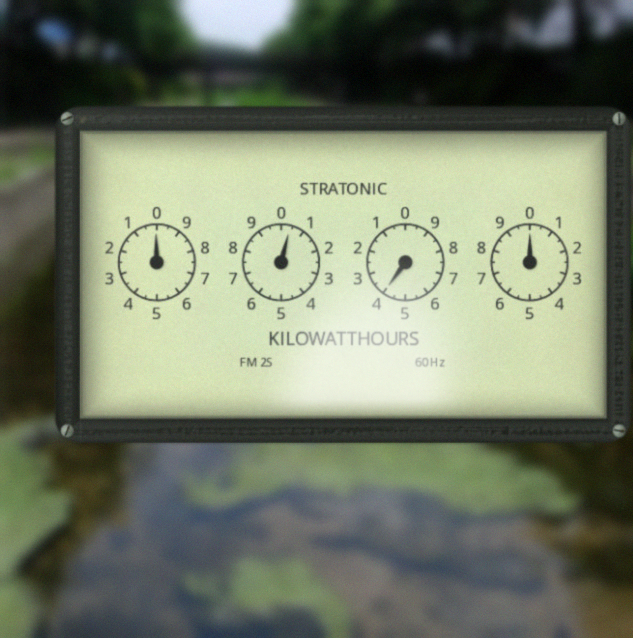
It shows 40 kWh
